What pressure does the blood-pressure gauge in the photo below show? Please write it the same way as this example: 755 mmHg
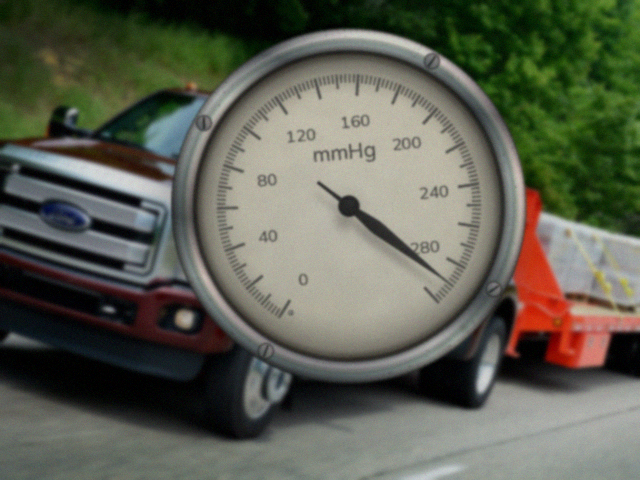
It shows 290 mmHg
